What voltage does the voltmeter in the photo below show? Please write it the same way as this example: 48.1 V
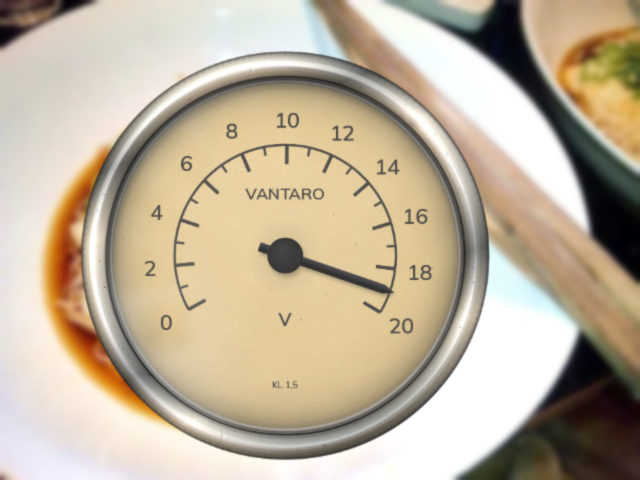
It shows 19 V
